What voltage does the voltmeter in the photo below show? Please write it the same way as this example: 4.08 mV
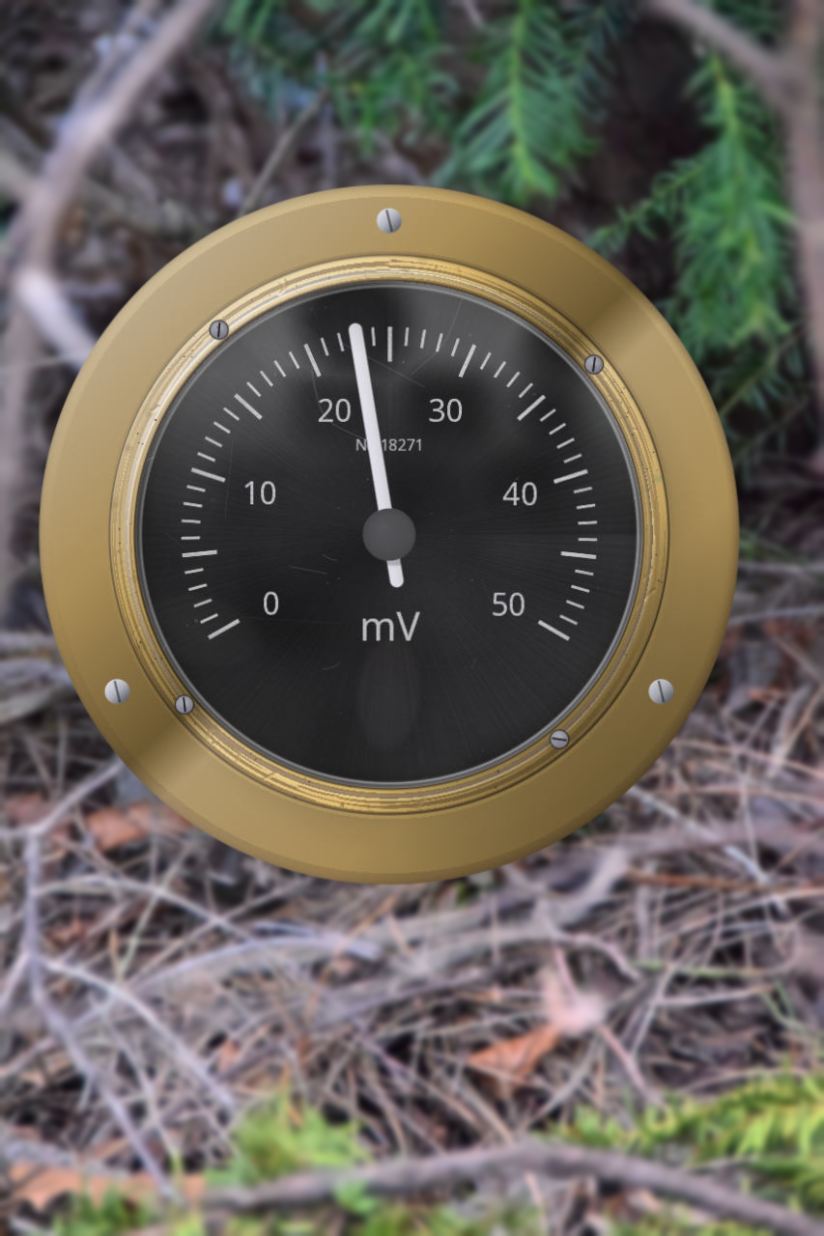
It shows 23 mV
